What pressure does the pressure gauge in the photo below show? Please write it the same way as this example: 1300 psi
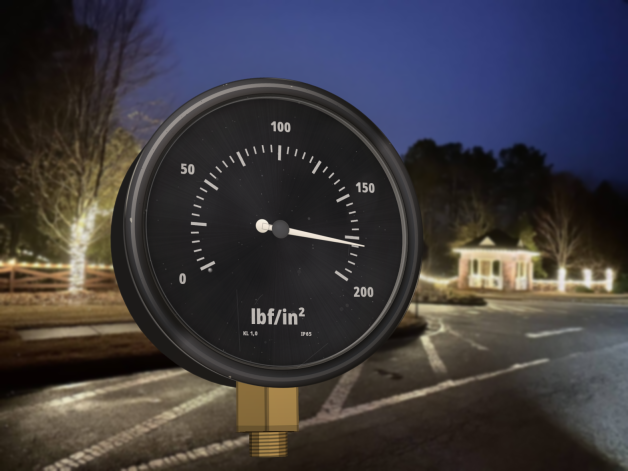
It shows 180 psi
